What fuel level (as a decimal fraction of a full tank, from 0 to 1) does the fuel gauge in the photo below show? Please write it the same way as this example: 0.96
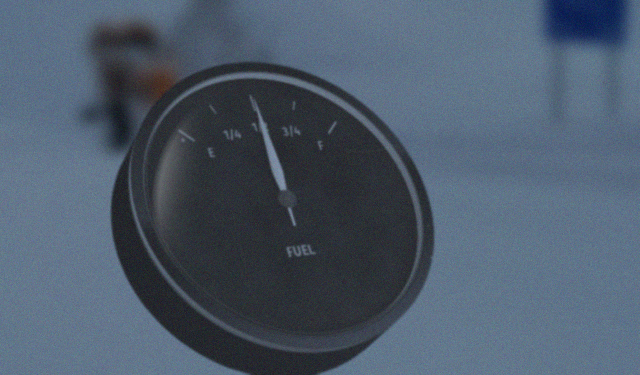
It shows 0.5
